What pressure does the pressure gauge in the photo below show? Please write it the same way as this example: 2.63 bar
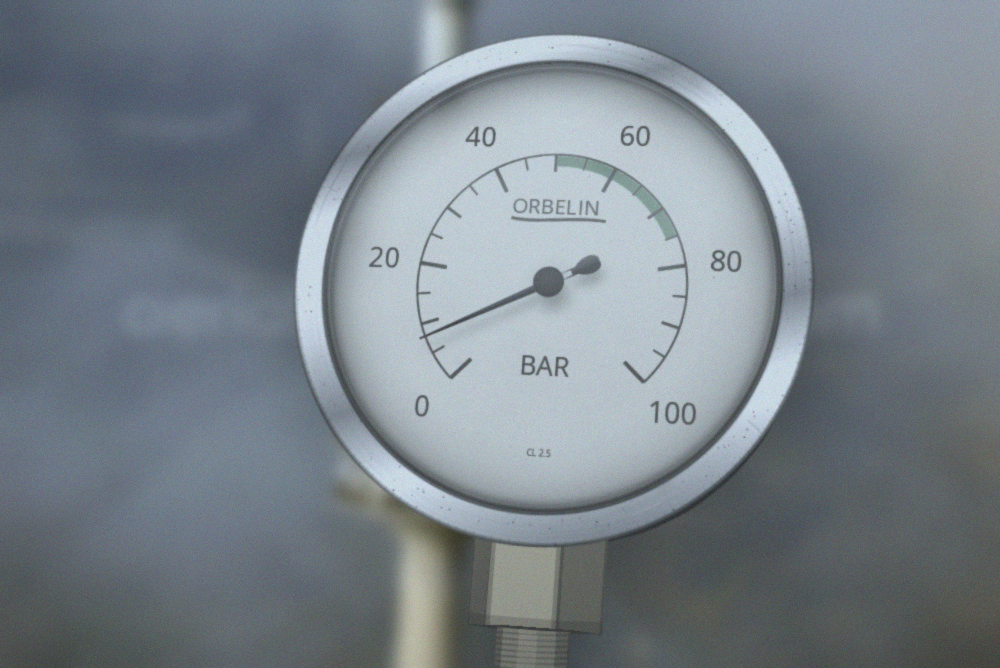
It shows 7.5 bar
